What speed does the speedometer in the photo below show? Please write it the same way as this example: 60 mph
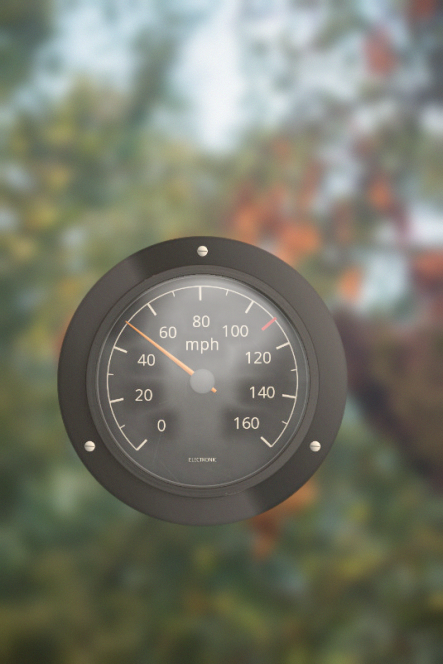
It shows 50 mph
